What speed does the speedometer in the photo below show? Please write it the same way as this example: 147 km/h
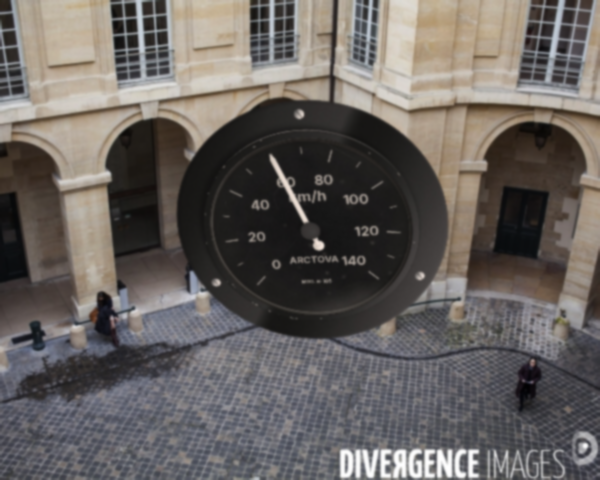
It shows 60 km/h
